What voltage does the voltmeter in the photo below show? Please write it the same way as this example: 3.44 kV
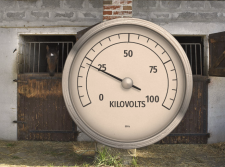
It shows 22.5 kV
